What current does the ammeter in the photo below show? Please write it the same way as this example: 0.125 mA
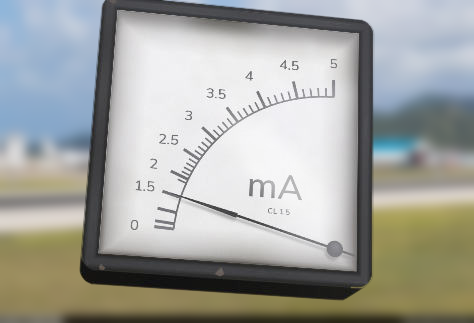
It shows 1.5 mA
